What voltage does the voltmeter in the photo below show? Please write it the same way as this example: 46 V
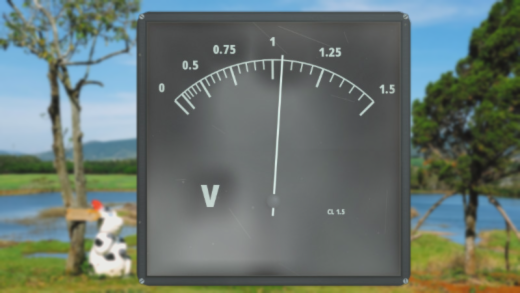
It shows 1.05 V
